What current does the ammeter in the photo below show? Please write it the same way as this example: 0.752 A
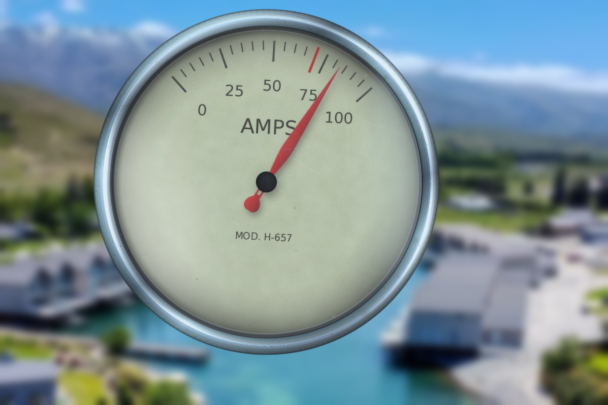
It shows 82.5 A
